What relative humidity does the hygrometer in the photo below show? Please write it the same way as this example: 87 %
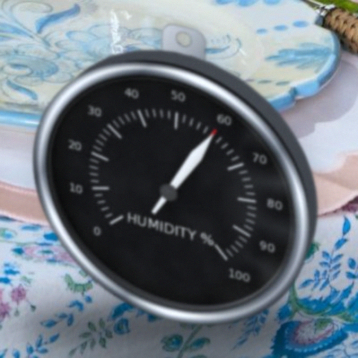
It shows 60 %
